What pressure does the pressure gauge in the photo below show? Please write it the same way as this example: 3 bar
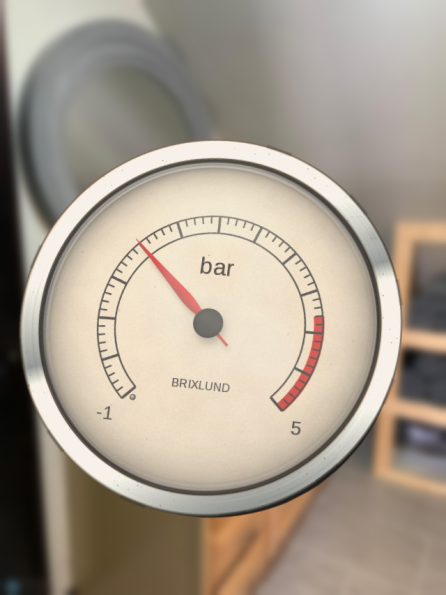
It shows 1 bar
